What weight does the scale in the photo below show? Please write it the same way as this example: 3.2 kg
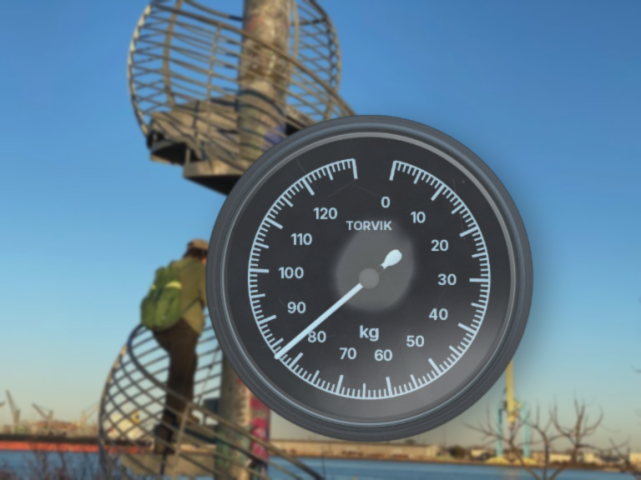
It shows 83 kg
